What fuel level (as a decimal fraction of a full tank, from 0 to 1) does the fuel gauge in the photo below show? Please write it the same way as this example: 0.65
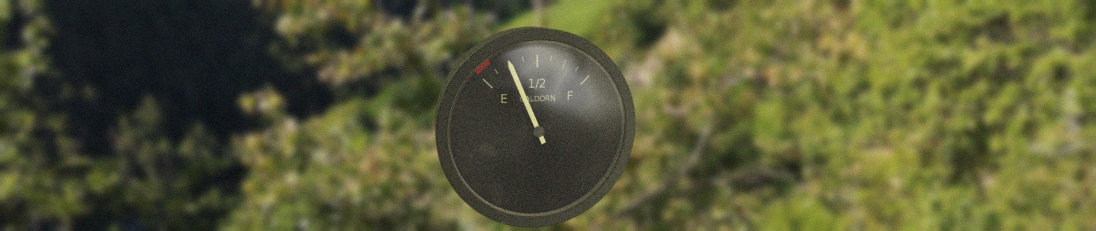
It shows 0.25
